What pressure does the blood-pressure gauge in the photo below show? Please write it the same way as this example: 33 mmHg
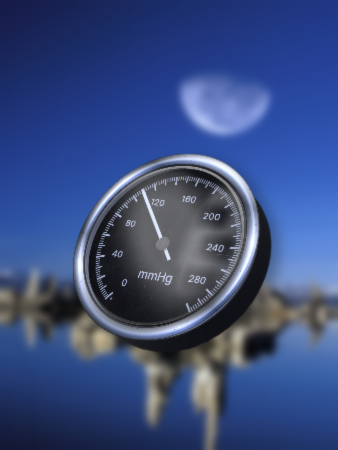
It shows 110 mmHg
